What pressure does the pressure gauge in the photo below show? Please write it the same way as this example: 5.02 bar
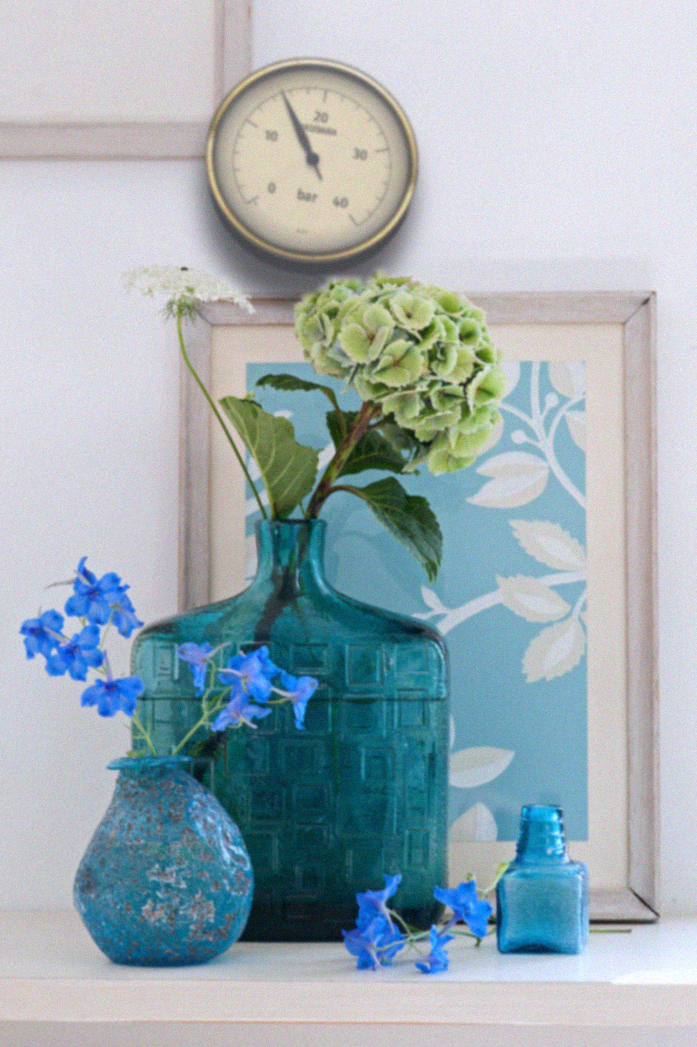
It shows 15 bar
